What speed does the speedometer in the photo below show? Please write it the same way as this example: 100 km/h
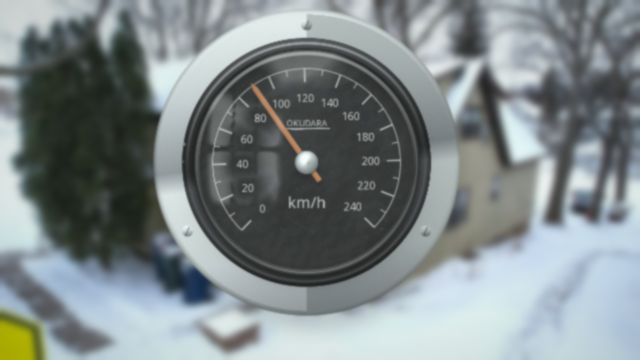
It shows 90 km/h
